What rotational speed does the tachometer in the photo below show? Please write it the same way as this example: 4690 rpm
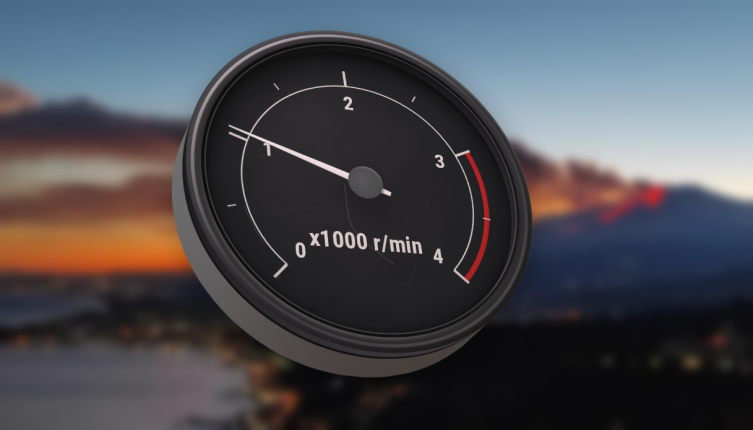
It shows 1000 rpm
